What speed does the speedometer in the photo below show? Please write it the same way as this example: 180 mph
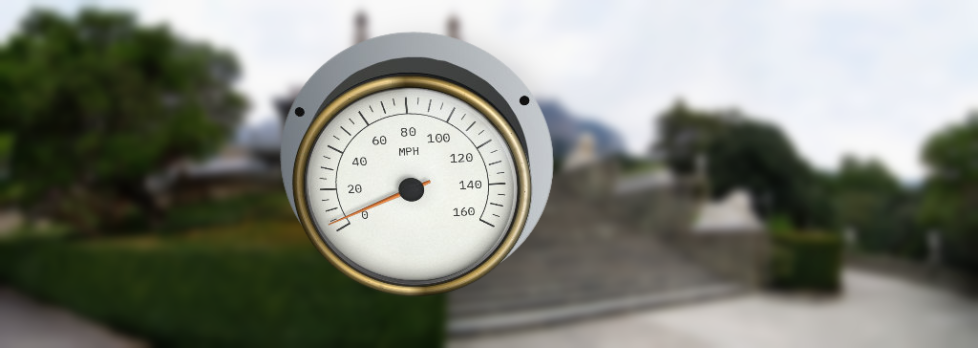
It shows 5 mph
